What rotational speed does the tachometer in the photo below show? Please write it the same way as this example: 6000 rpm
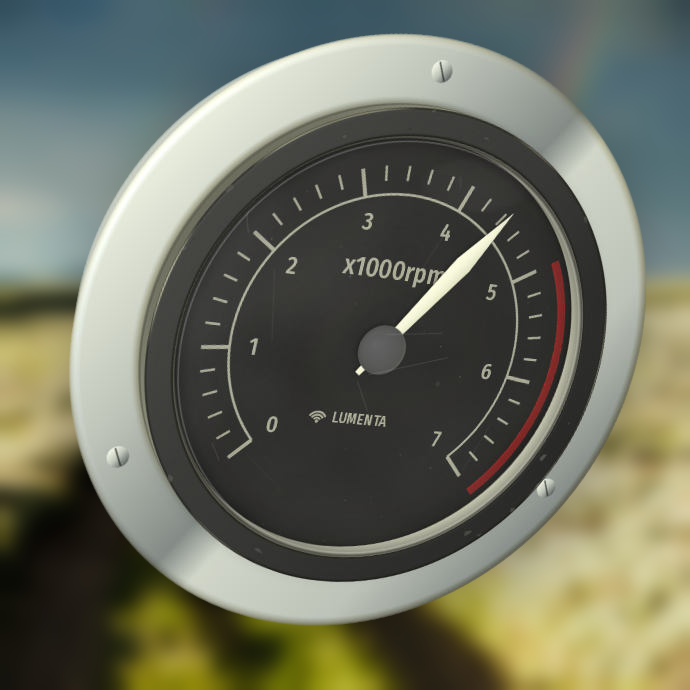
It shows 4400 rpm
